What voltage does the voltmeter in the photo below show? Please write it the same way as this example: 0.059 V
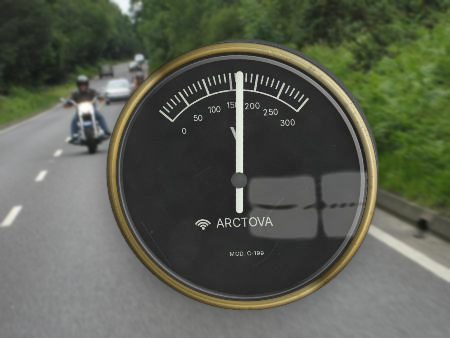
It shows 170 V
